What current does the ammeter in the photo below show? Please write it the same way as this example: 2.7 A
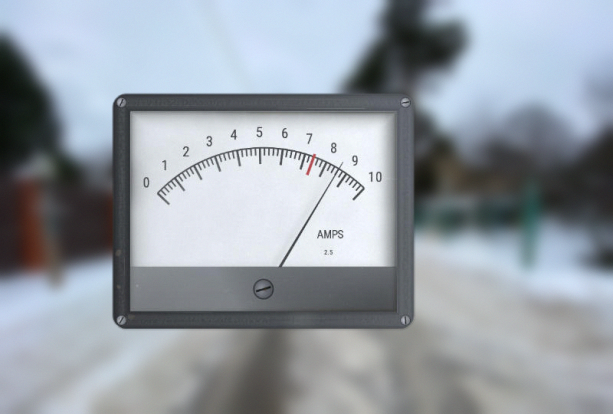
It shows 8.6 A
